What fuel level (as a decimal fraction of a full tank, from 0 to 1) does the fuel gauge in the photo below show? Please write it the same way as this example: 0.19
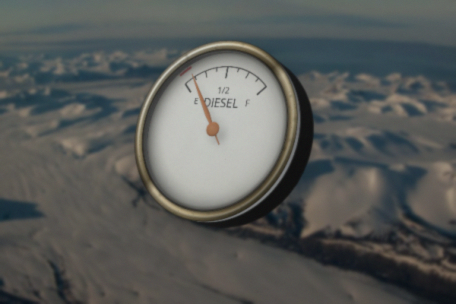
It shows 0.125
